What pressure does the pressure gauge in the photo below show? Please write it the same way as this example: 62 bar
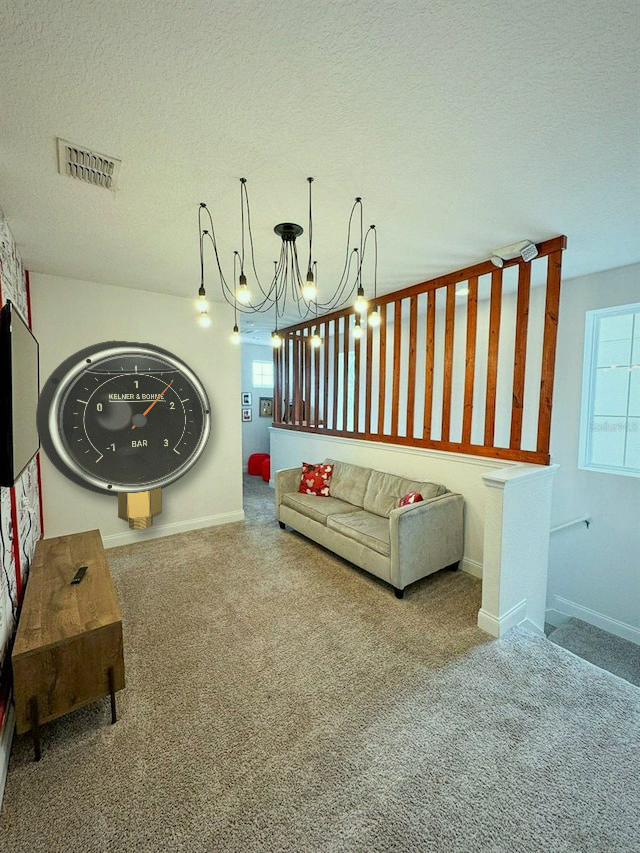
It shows 1.6 bar
